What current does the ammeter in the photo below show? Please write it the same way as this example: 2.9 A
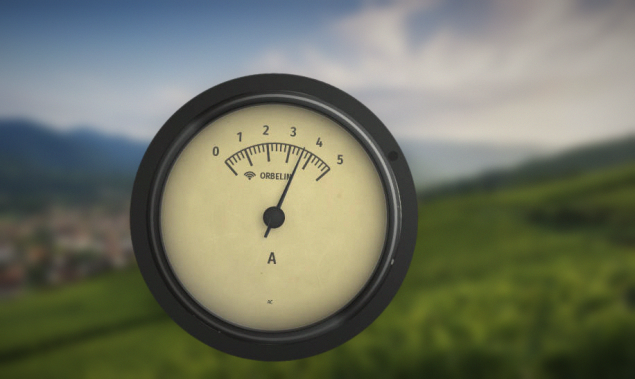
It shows 3.6 A
